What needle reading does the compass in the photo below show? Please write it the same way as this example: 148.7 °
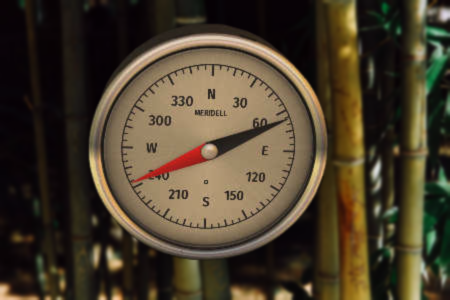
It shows 245 °
